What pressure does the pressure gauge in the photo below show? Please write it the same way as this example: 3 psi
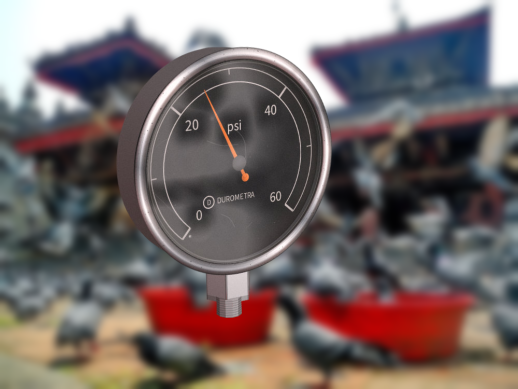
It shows 25 psi
